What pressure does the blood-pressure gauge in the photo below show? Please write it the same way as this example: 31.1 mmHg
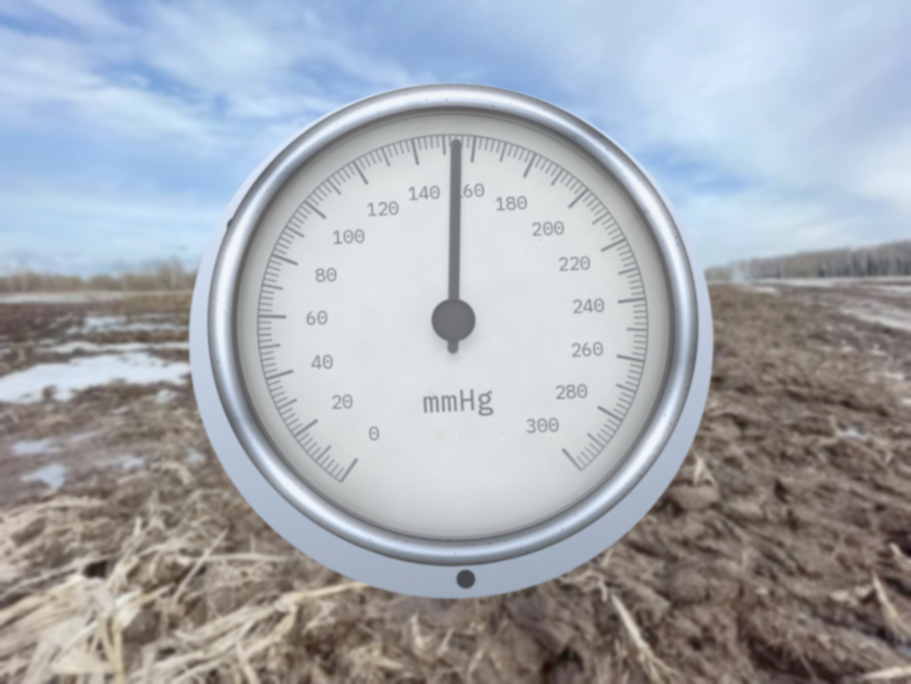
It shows 154 mmHg
